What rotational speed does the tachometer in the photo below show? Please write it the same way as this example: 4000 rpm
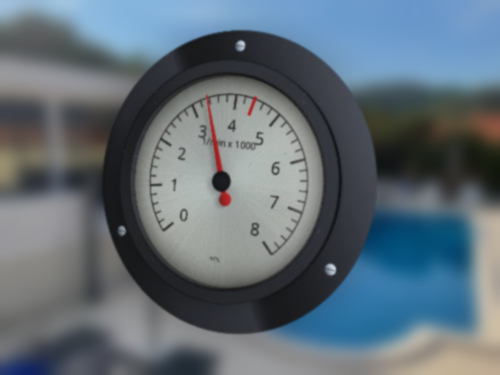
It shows 3400 rpm
